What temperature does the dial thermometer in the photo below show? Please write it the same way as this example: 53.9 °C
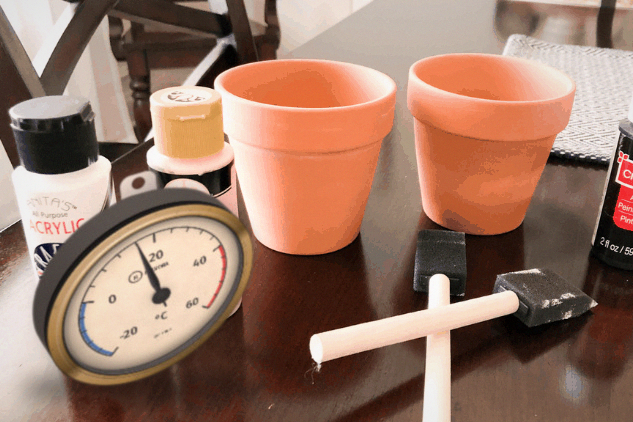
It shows 16 °C
